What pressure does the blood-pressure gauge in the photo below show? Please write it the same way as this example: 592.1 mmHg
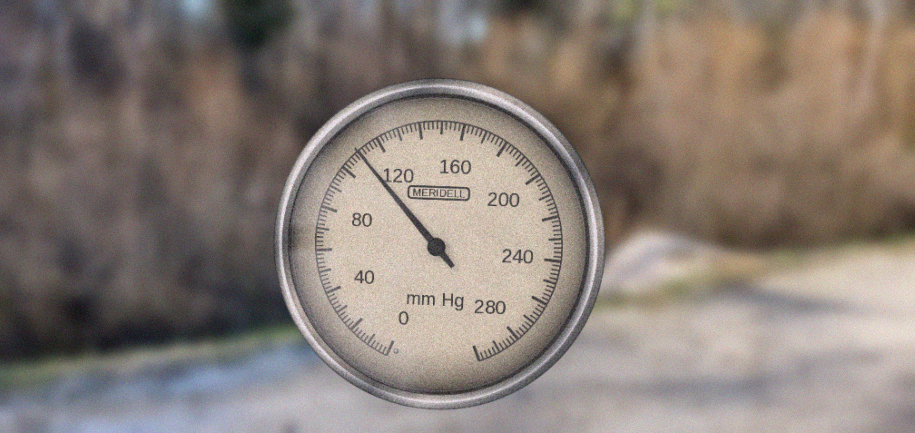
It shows 110 mmHg
